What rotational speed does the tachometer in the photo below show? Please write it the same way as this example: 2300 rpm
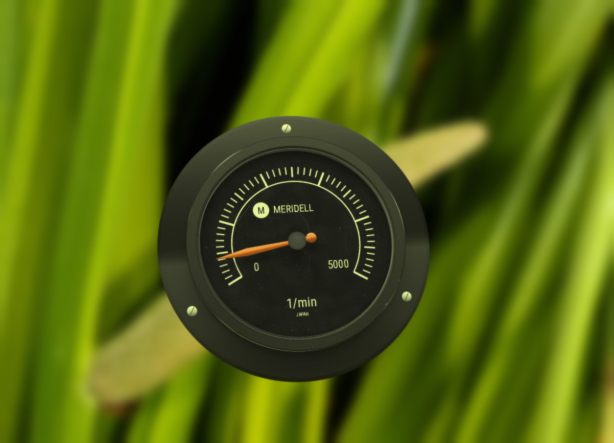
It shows 400 rpm
